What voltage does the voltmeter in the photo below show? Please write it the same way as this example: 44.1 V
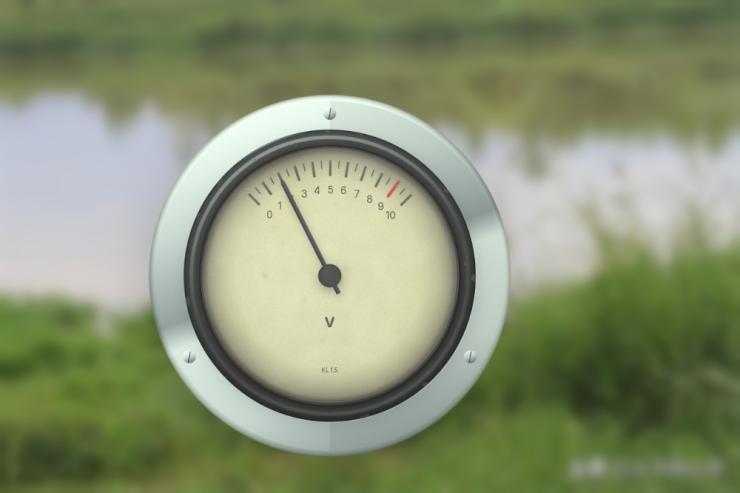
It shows 2 V
